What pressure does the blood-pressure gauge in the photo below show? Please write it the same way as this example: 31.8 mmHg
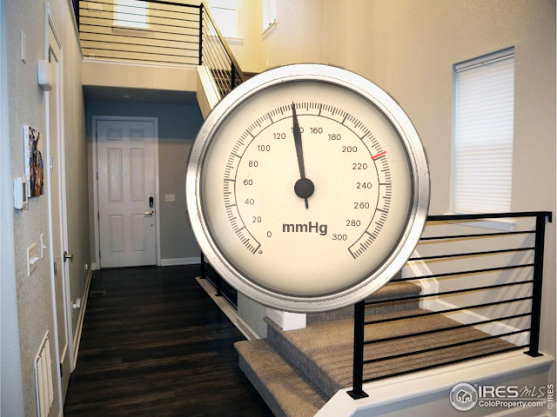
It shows 140 mmHg
